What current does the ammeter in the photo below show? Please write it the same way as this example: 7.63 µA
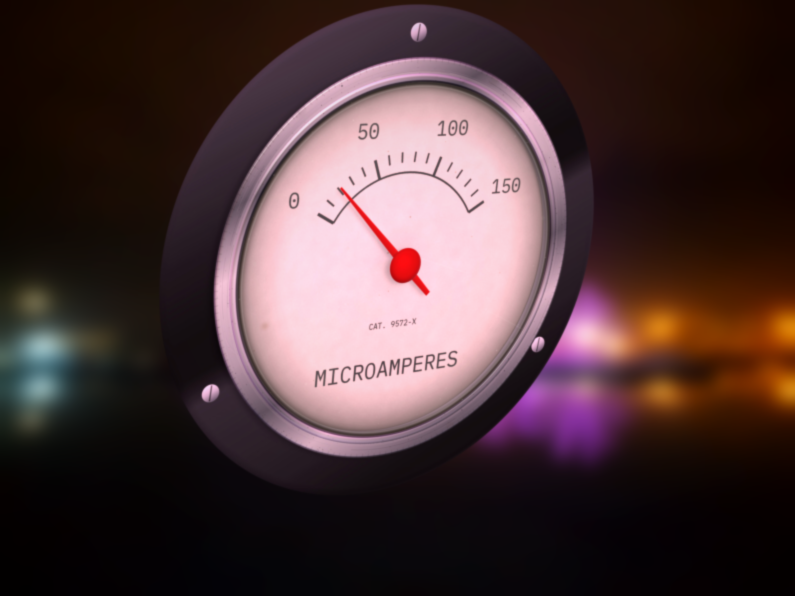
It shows 20 µA
